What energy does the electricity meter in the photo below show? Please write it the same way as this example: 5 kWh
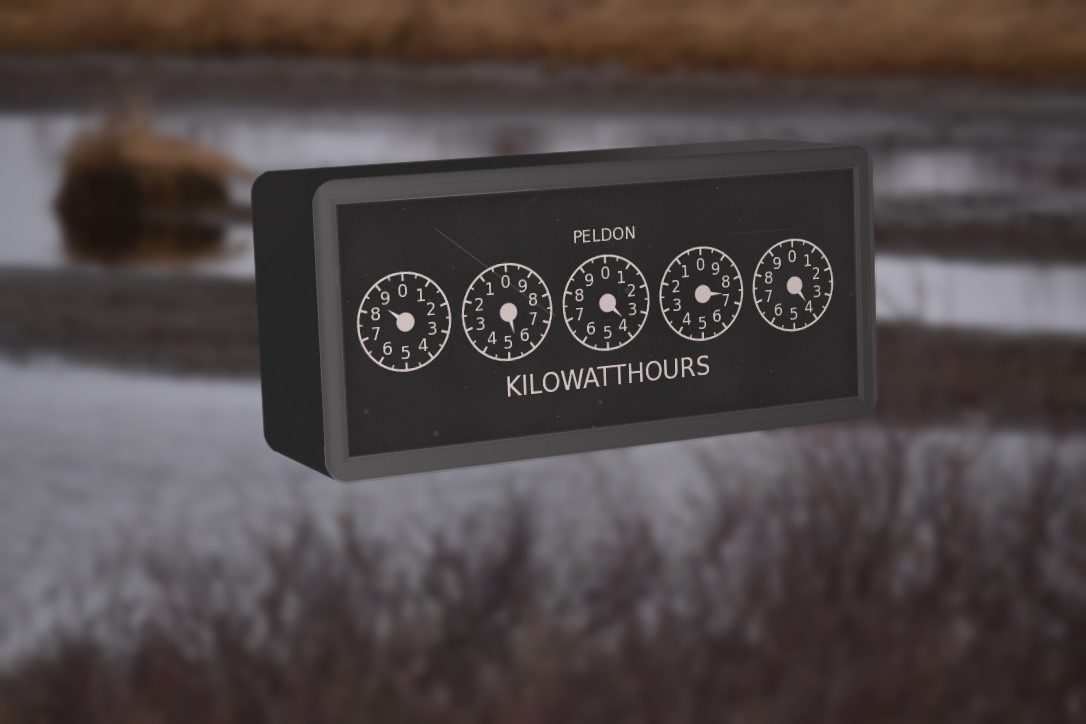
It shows 85374 kWh
